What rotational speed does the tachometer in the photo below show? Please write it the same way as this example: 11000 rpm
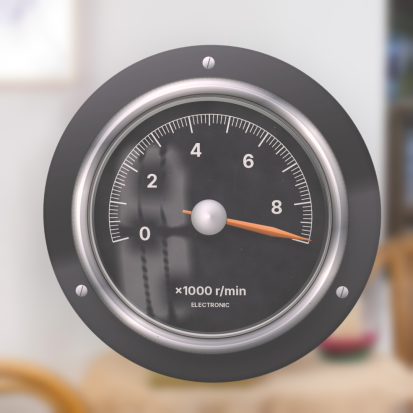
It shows 8900 rpm
